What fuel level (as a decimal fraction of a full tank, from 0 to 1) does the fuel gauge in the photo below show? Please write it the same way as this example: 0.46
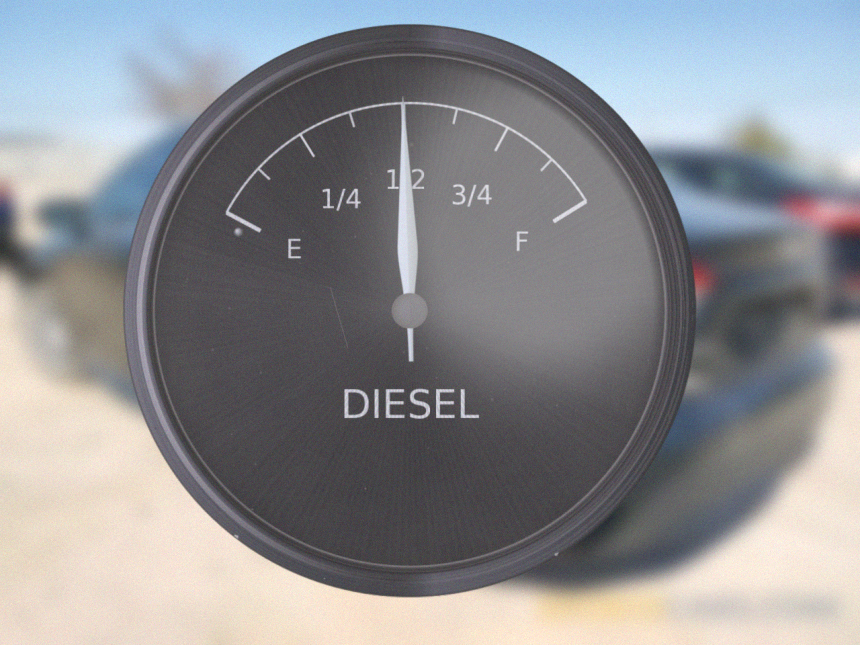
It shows 0.5
